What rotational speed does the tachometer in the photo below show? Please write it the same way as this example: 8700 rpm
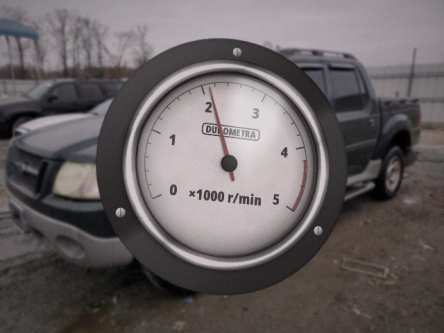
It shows 2100 rpm
